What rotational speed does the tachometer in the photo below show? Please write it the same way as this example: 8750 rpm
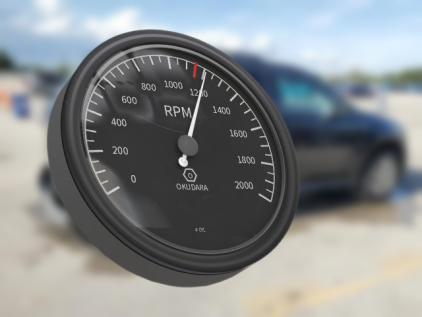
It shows 1200 rpm
